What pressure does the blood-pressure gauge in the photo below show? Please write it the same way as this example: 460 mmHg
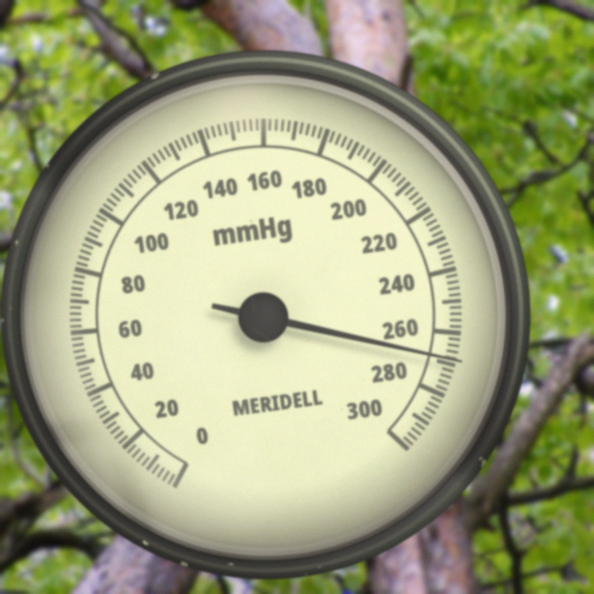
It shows 268 mmHg
